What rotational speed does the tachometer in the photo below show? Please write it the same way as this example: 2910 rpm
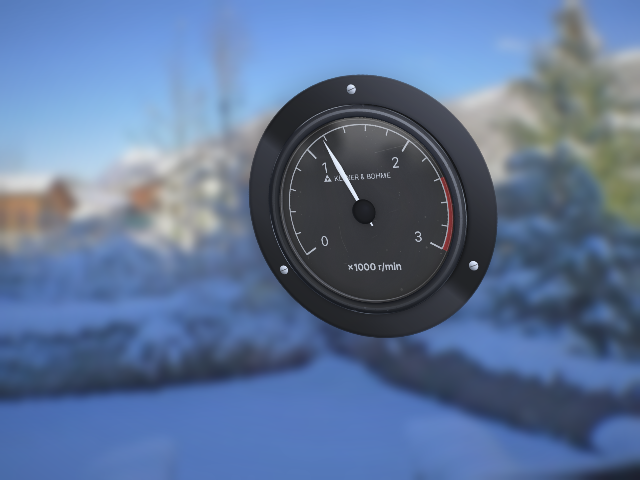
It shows 1200 rpm
